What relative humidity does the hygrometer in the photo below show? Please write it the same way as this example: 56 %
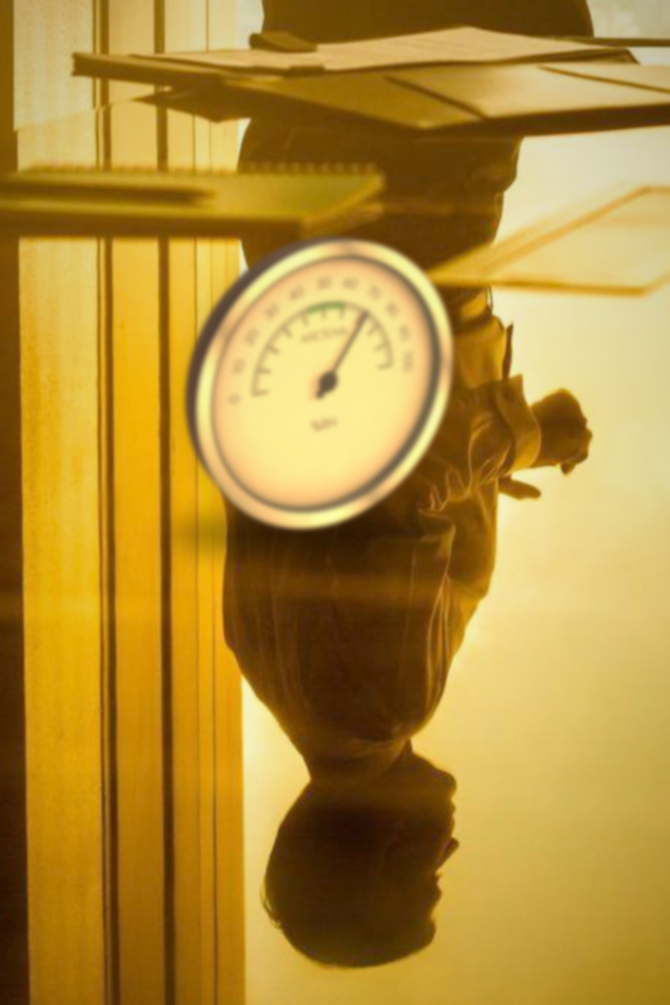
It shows 70 %
